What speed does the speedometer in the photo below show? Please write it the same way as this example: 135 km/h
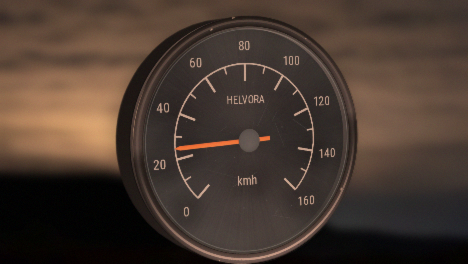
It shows 25 km/h
